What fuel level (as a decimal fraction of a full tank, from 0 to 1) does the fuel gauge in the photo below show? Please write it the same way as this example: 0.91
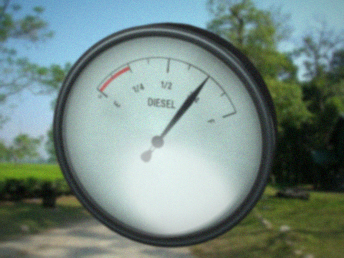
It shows 0.75
